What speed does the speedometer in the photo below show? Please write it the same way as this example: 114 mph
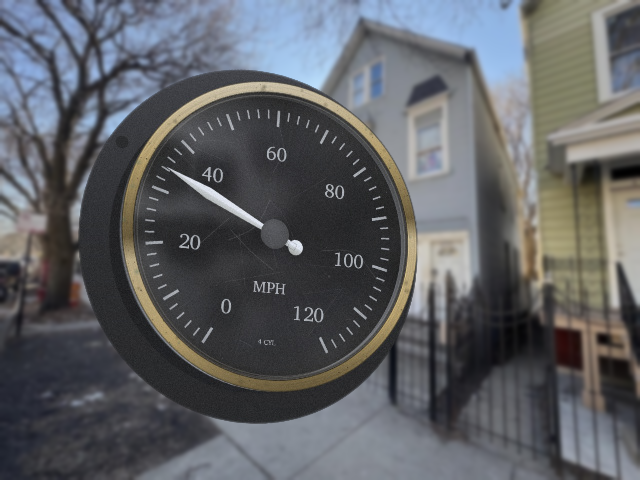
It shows 34 mph
